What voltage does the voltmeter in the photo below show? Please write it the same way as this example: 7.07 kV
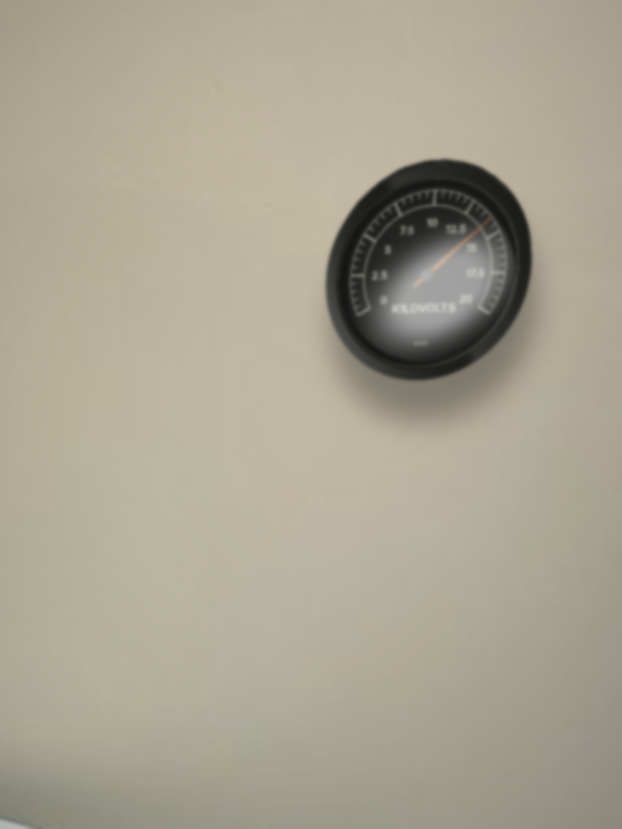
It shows 14 kV
